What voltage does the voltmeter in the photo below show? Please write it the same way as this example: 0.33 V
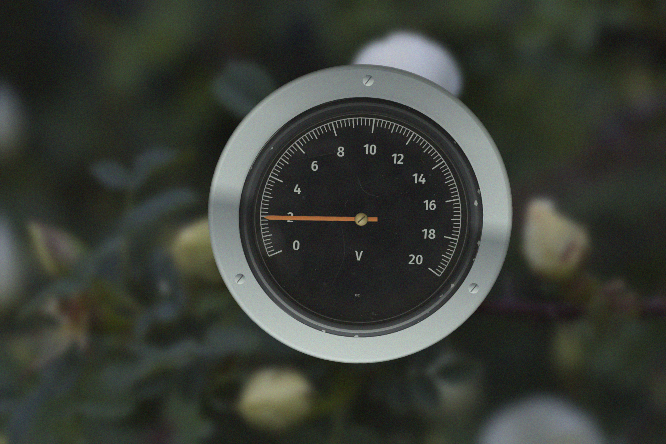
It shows 2 V
